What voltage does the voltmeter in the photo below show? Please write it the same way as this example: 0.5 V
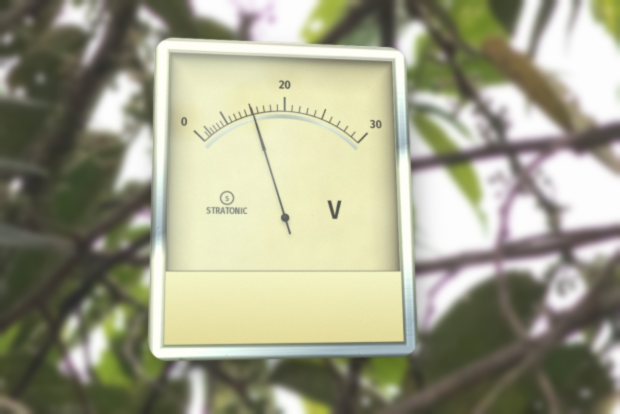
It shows 15 V
